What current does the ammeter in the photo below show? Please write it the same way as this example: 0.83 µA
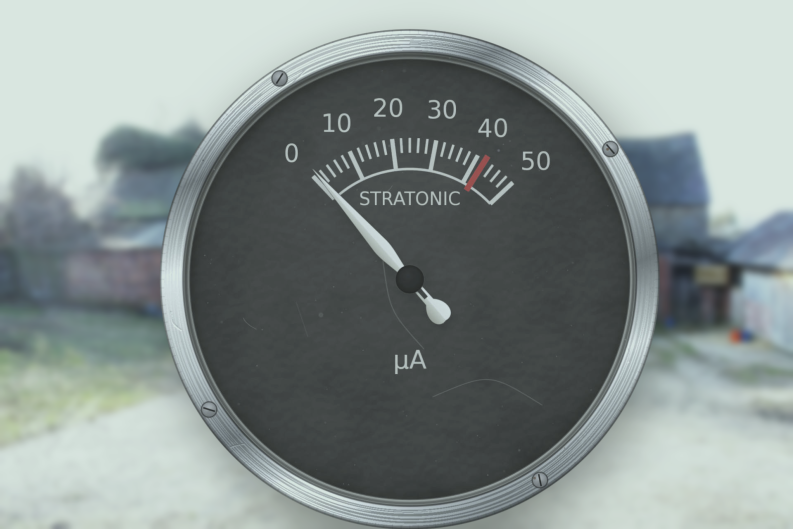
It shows 1 µA
